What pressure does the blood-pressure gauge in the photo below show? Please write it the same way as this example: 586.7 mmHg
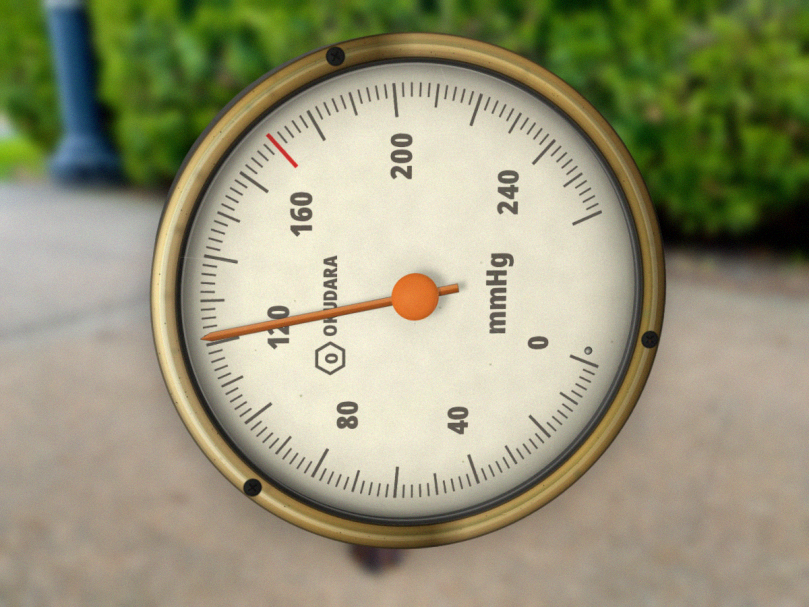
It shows 122 mmHg
